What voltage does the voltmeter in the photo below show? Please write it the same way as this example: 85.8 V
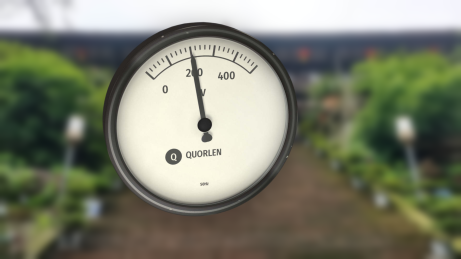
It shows 200 V
